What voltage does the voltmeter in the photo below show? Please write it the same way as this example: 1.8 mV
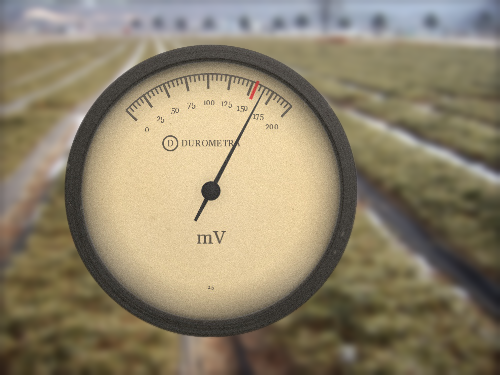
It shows 165 mV
